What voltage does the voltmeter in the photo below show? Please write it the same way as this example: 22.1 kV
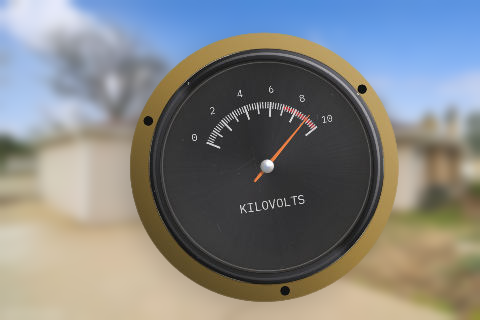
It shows 9 kV
